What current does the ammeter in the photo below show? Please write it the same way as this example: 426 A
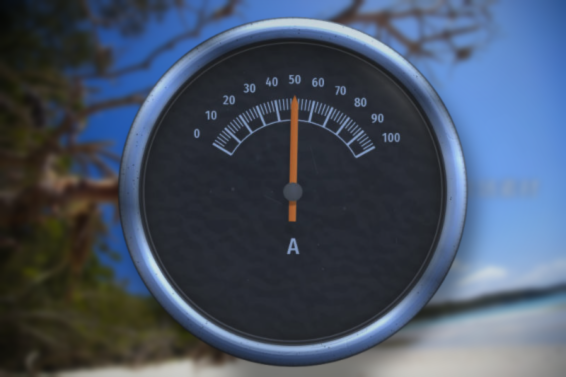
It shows 50 A
